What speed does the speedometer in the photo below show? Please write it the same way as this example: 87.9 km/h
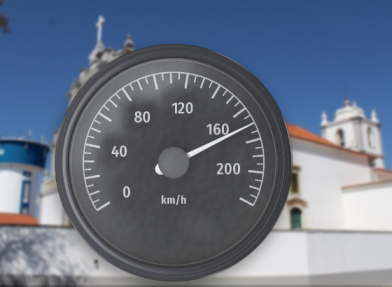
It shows 170 km/h
